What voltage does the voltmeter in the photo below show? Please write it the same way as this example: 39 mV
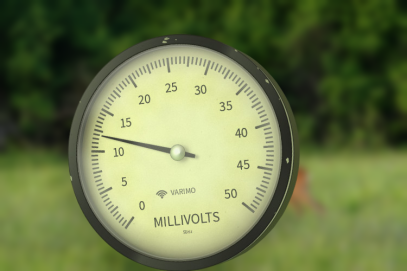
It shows 12 mV
